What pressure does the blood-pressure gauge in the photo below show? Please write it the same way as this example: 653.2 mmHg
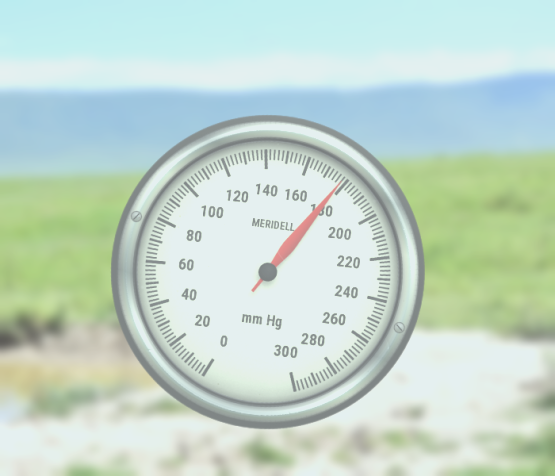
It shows 178 mmHg
